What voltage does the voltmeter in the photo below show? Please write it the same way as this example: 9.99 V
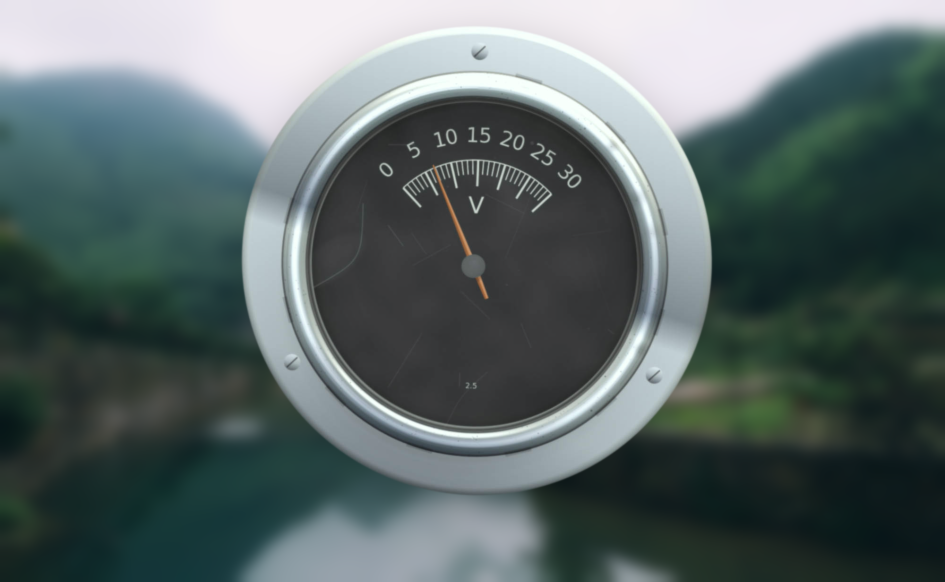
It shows 7 V
